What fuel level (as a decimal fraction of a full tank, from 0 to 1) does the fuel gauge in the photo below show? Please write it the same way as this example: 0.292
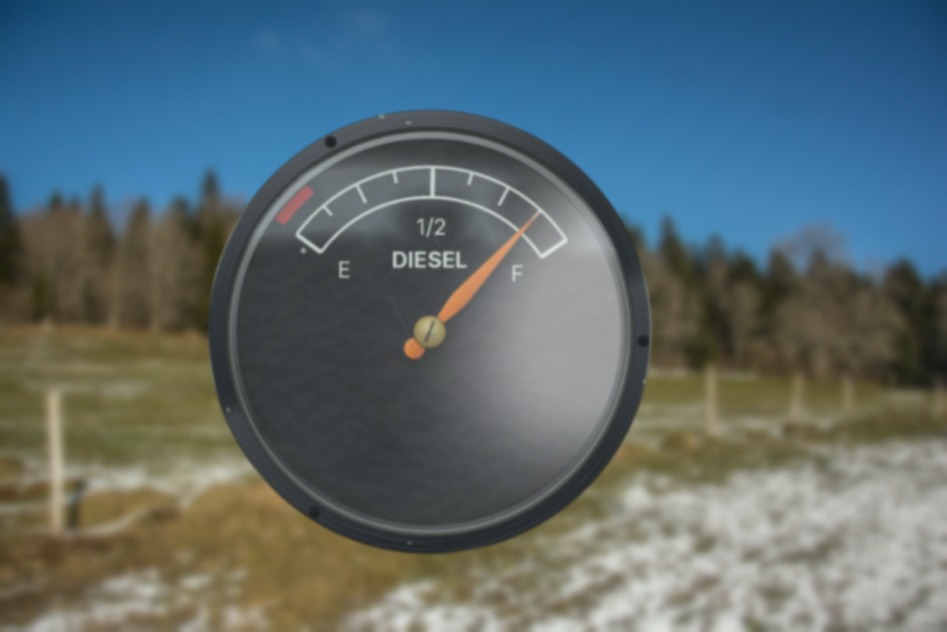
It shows 0.875
